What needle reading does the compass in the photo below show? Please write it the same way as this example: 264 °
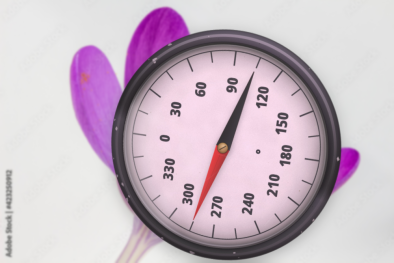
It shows 285 °
